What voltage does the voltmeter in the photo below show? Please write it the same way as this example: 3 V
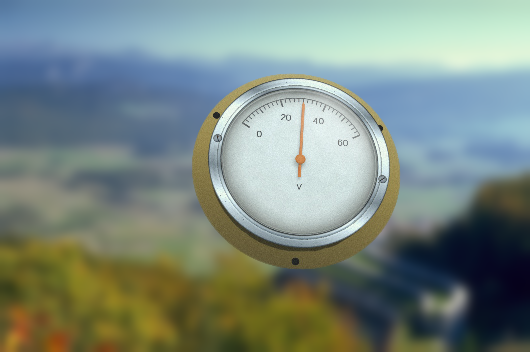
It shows 30 V
